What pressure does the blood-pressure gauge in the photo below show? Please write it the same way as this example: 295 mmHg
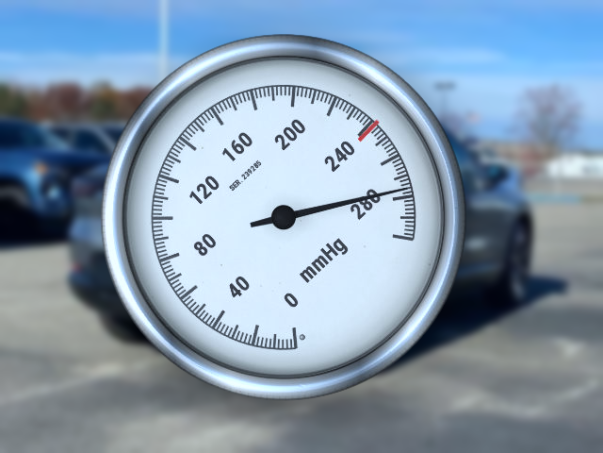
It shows 276 mmHg
